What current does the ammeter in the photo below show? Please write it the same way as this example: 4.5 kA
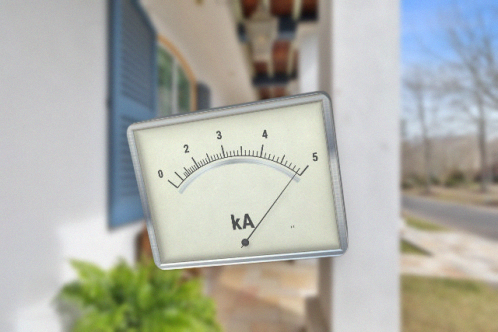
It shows 4.9 kA
